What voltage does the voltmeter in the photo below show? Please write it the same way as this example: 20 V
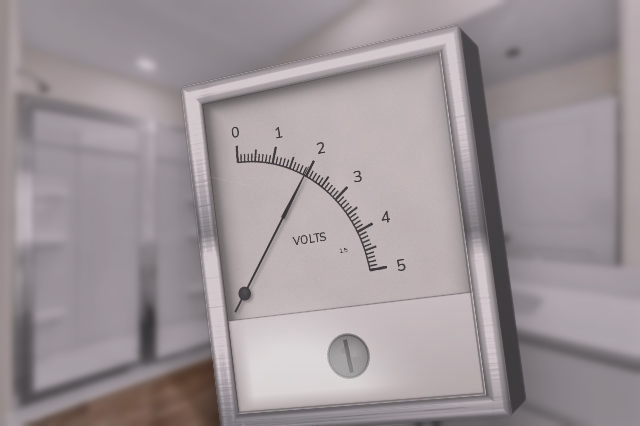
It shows 2 V
